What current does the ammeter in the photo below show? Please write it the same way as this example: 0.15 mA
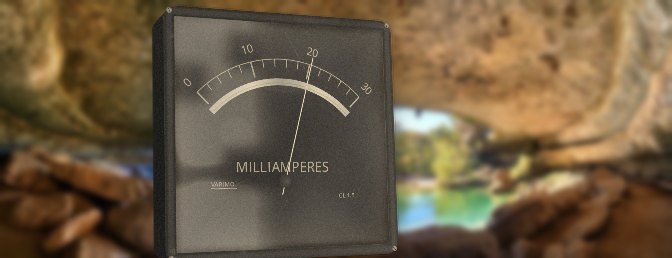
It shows 20 mA
